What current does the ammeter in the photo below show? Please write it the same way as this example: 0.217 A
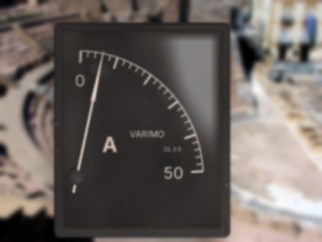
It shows 6 A
